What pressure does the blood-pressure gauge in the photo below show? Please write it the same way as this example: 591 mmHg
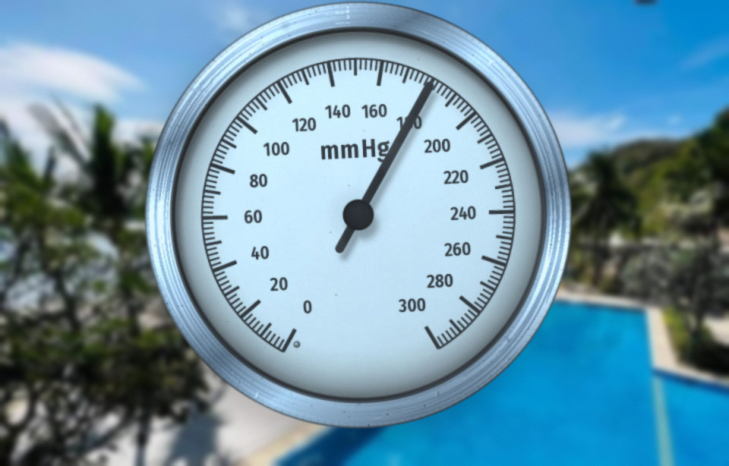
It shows 180 mmHg
